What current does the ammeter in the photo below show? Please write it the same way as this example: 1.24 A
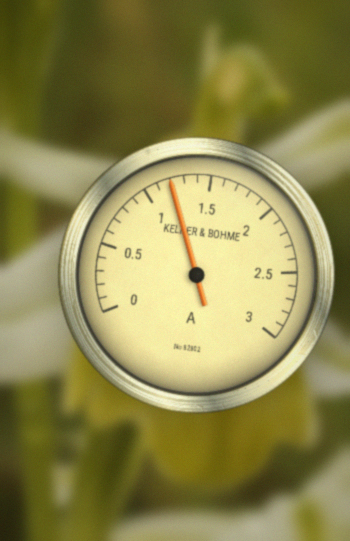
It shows 1.2 A
